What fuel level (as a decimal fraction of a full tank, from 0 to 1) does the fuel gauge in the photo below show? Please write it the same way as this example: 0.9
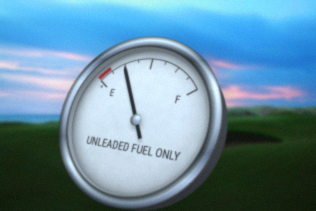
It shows 0.25
